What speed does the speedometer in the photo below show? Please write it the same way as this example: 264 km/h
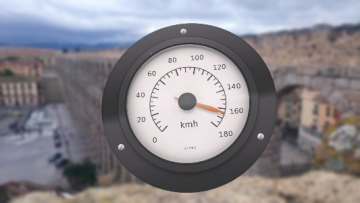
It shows 165 km/h
